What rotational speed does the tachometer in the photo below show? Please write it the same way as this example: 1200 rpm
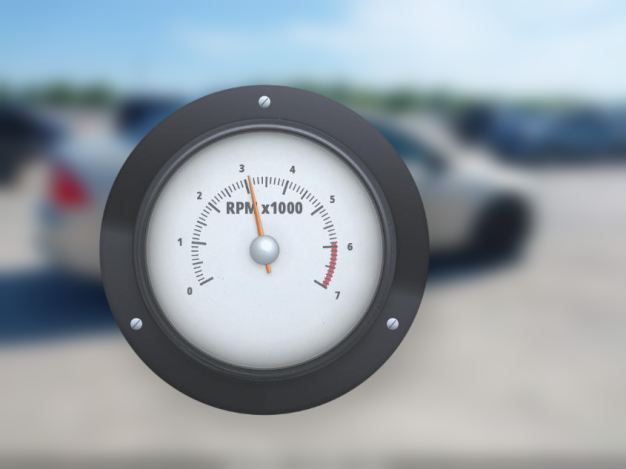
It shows 3100 rpm
